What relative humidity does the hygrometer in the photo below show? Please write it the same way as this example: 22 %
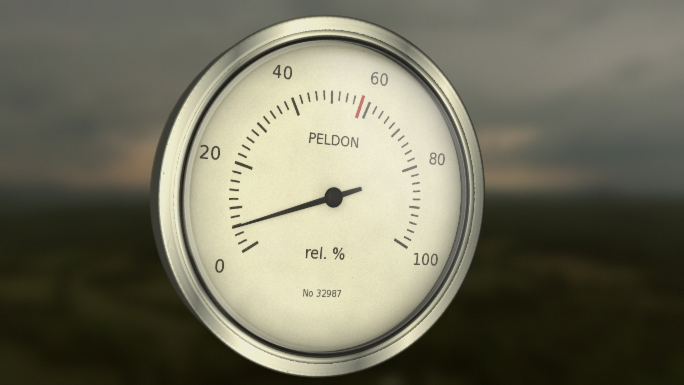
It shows 6 %
